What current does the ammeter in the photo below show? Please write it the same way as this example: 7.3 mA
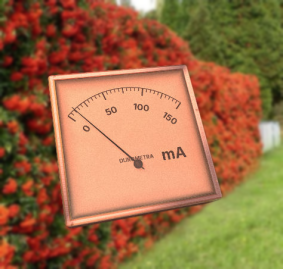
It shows 10 mA
